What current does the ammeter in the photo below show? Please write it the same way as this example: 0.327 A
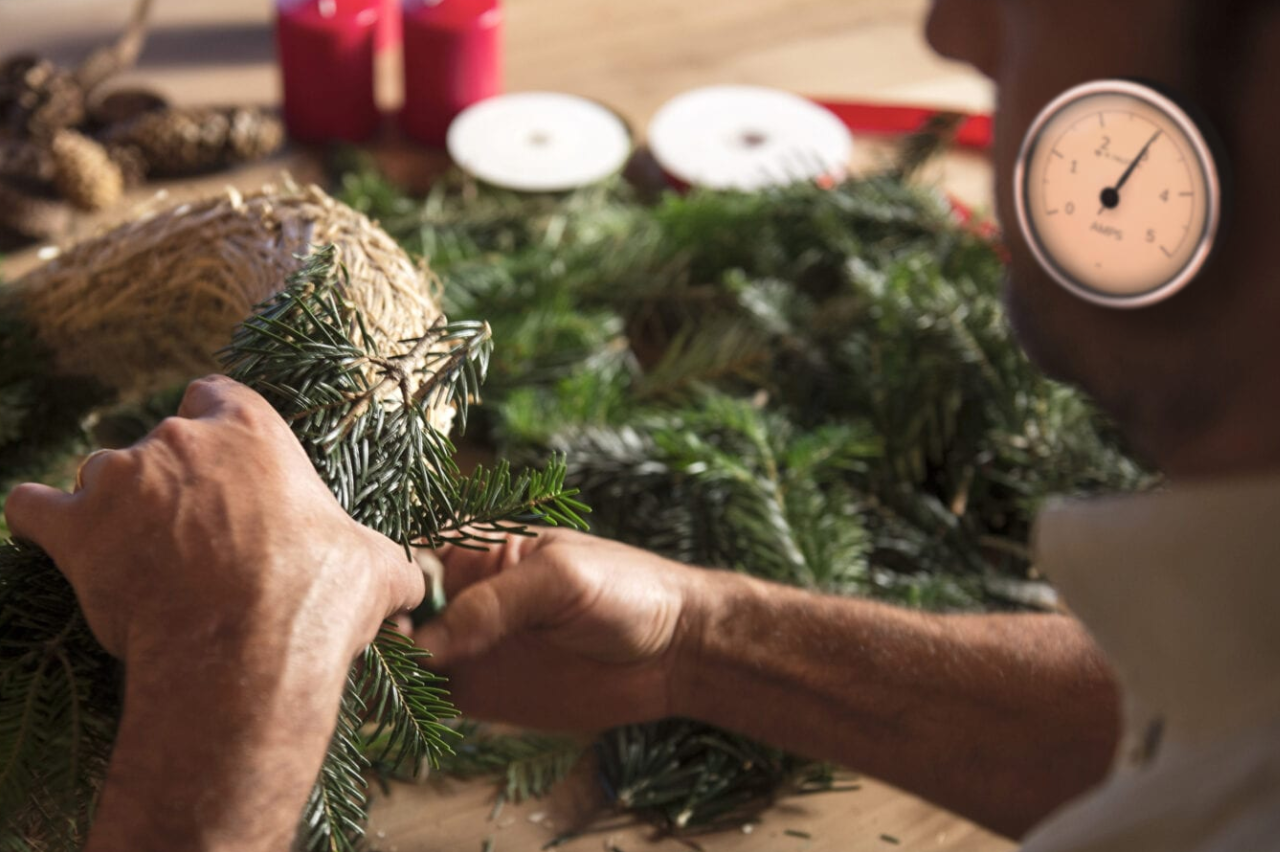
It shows 3 A
